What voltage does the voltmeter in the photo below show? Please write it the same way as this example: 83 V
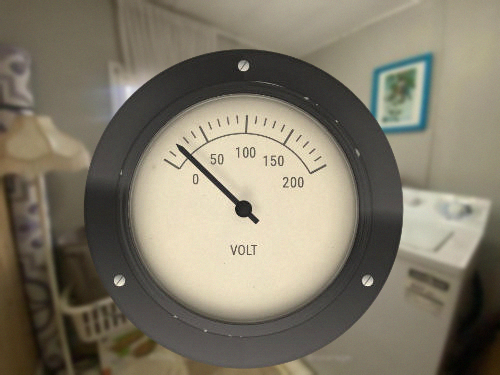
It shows 20 V
